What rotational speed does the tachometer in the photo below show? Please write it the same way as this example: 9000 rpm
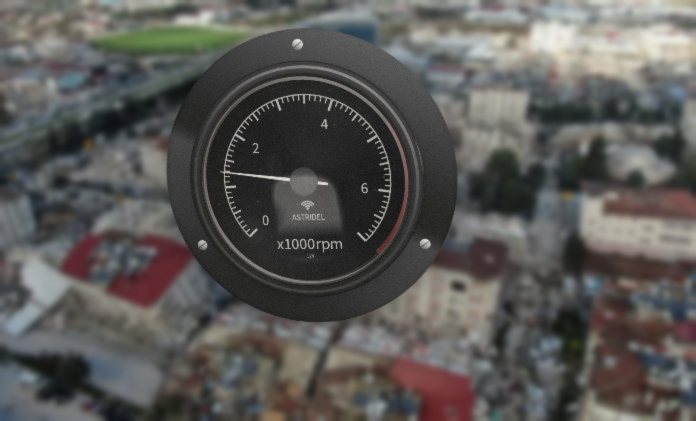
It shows 1300 rpm
